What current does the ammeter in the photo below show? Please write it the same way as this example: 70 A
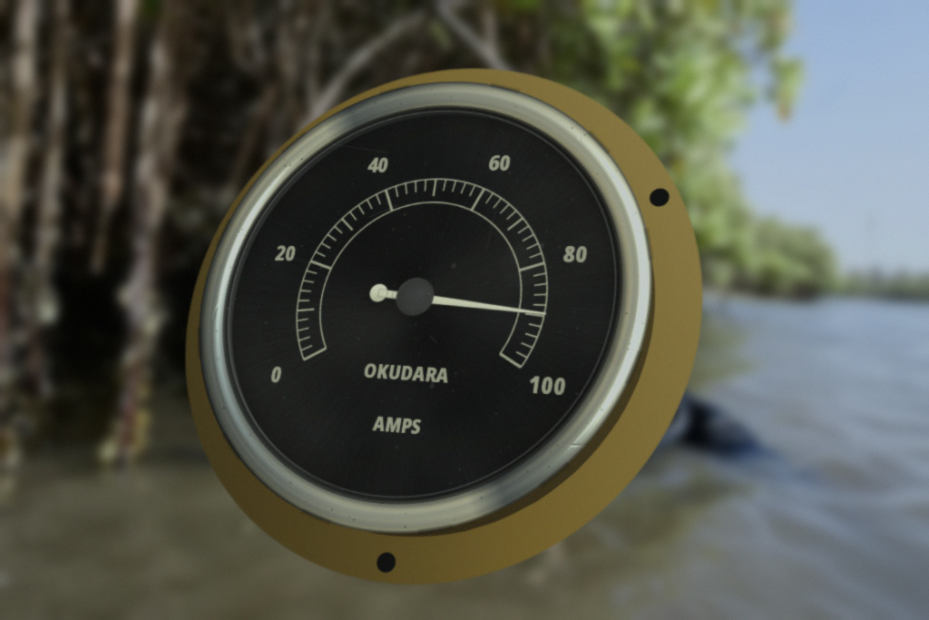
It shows 90 A
